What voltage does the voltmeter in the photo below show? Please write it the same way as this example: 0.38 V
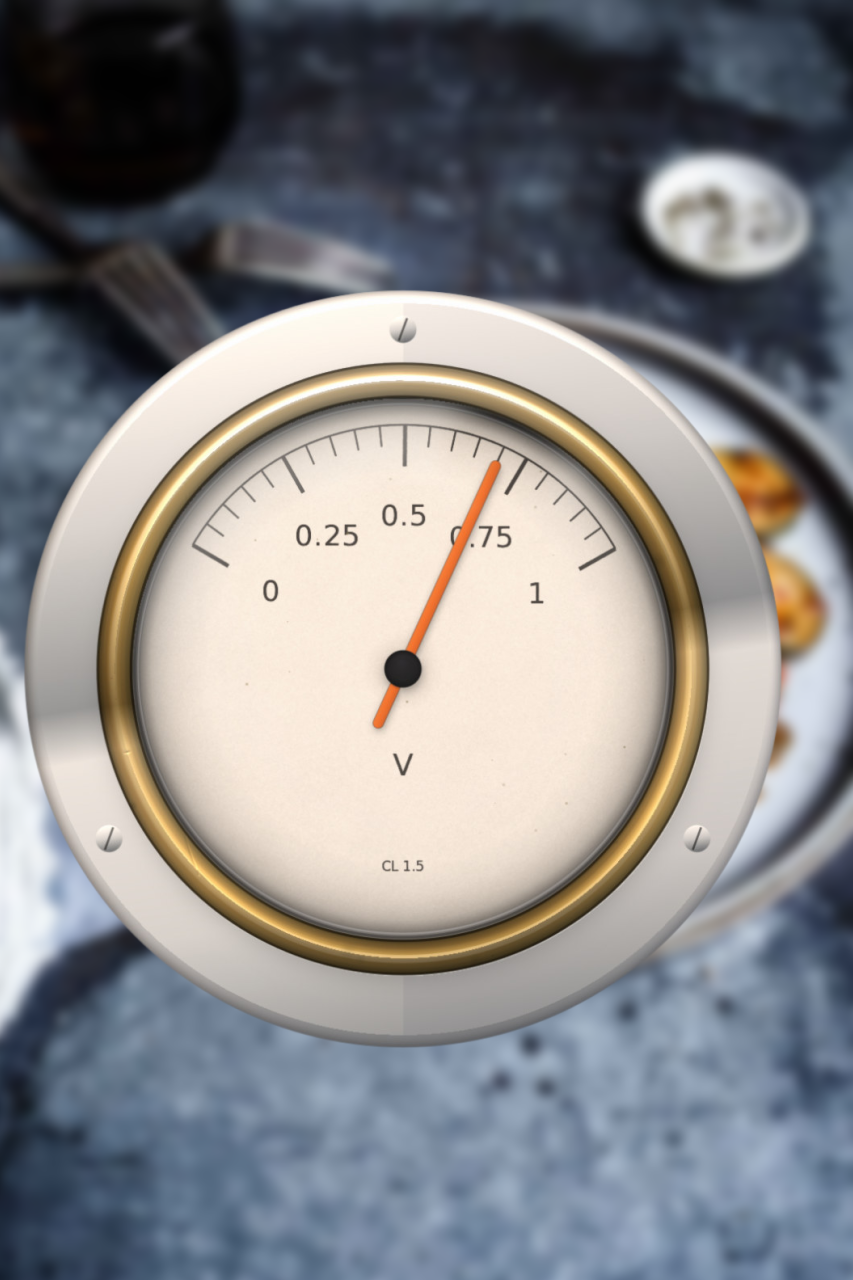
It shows 0.7 V
